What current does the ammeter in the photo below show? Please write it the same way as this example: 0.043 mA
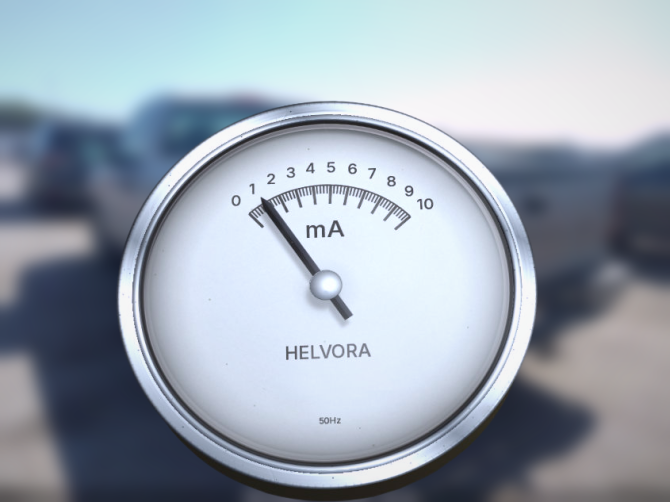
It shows 1 mA
